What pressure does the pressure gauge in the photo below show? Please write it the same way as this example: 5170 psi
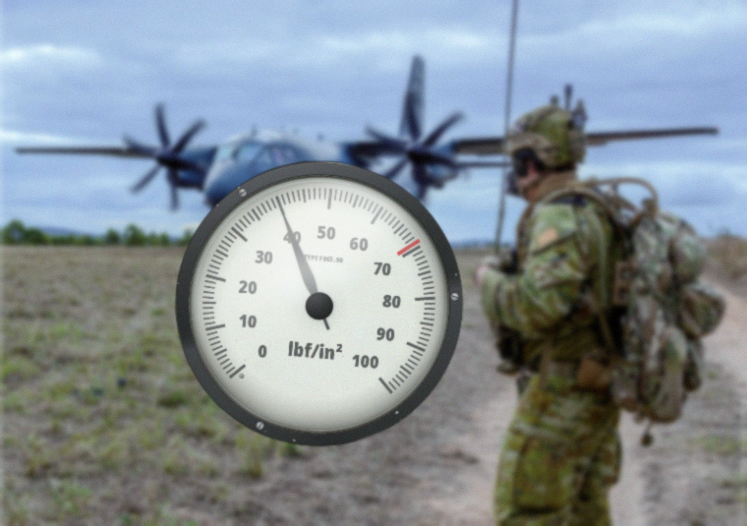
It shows 40 psi
